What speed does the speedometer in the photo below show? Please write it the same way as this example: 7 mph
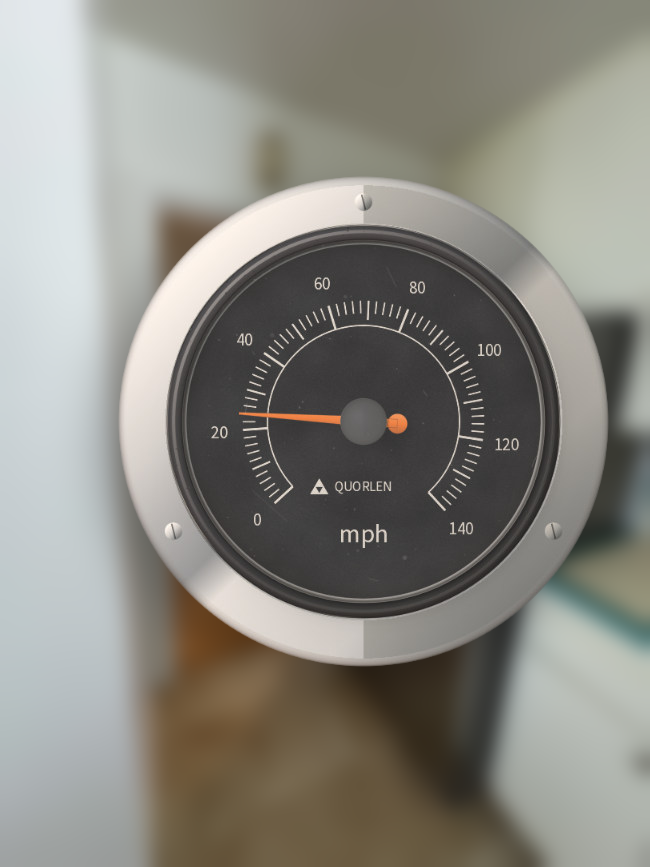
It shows 24 mph
